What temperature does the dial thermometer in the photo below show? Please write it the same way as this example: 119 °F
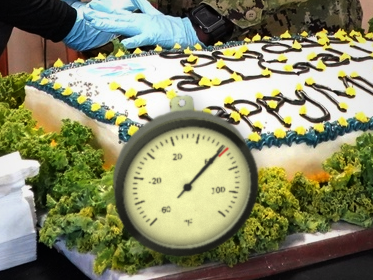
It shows 60 °F
